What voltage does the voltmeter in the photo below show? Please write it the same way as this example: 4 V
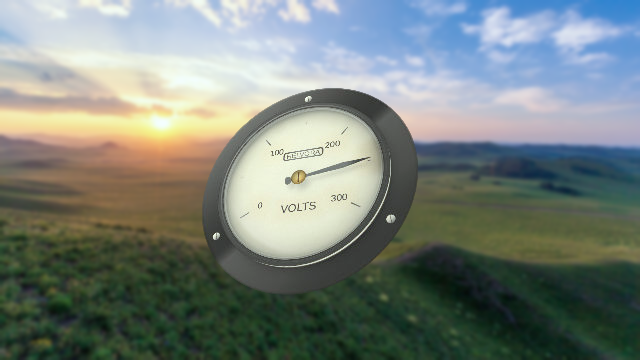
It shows 250 V
